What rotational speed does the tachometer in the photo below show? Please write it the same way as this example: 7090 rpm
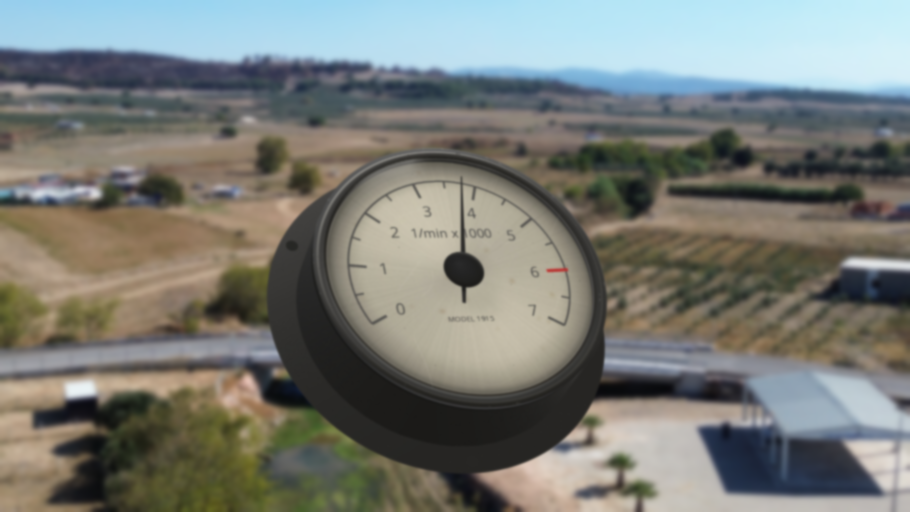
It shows 3750 rpm
